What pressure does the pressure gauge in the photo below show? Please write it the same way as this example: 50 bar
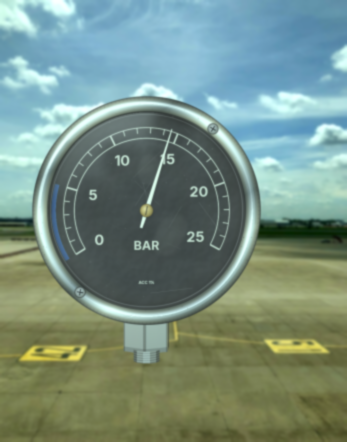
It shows 14.5 bar
